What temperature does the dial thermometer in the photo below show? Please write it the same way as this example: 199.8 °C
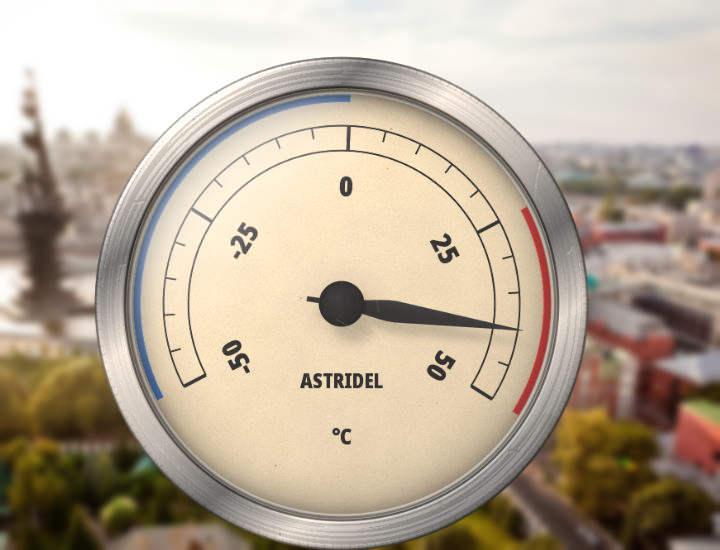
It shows 40 °C
